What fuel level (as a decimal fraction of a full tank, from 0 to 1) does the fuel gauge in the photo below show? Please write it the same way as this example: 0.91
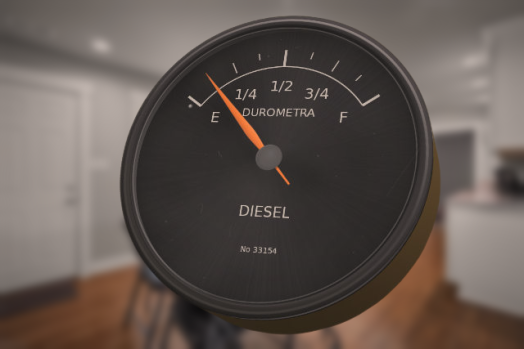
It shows 0.125
